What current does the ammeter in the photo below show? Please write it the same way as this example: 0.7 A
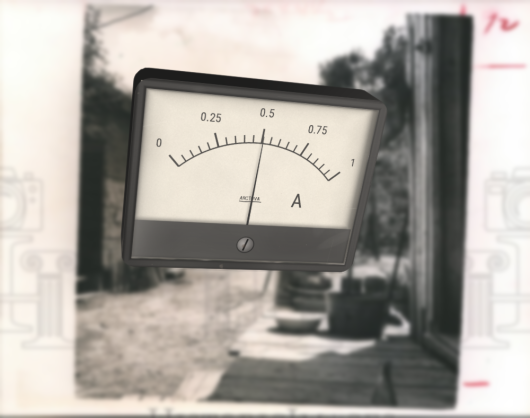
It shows 0.5 A
